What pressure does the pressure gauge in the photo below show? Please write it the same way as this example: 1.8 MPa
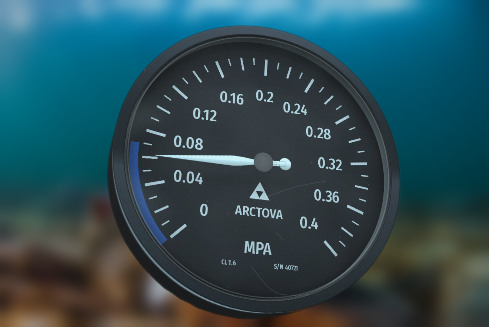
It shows 0.06 MPa
